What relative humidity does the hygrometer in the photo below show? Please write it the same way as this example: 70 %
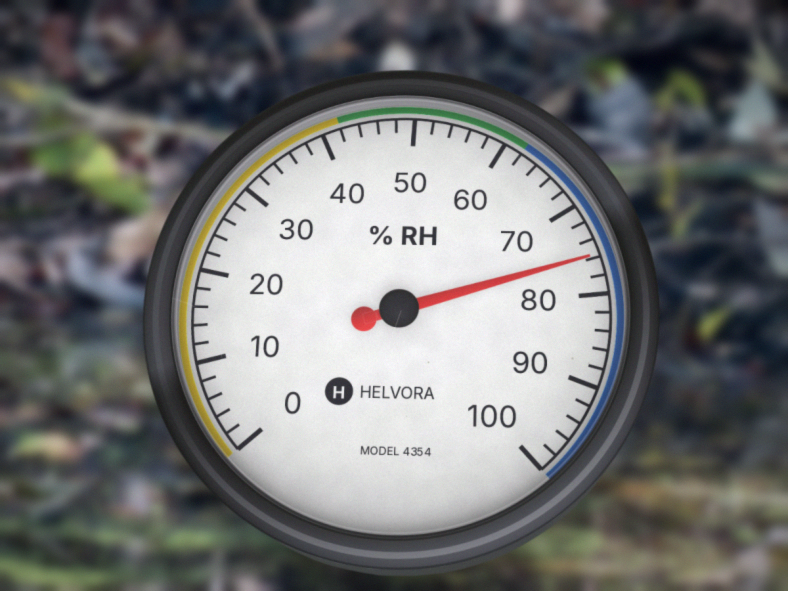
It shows 76 %
